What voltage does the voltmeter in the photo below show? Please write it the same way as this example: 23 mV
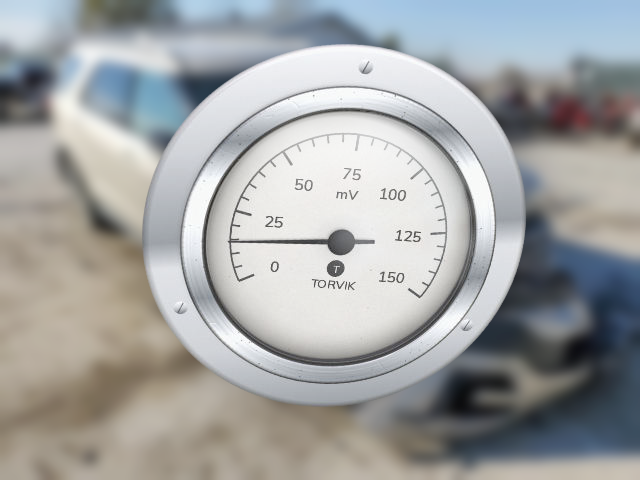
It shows 15 mV
